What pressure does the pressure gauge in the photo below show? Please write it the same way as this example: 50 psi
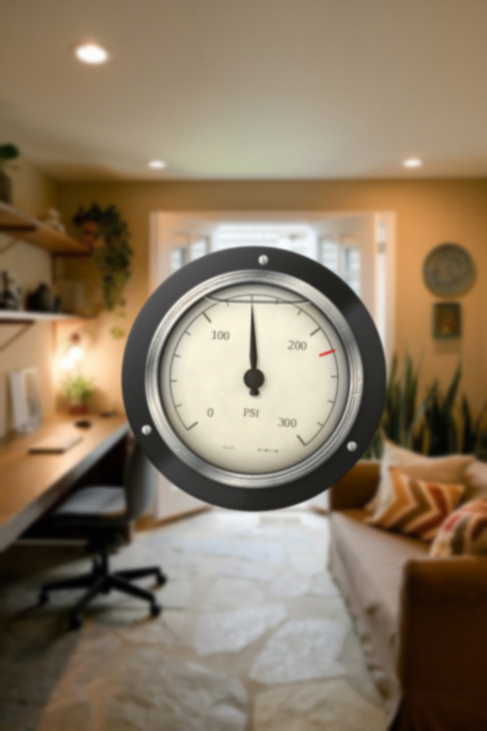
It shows 140 psi
